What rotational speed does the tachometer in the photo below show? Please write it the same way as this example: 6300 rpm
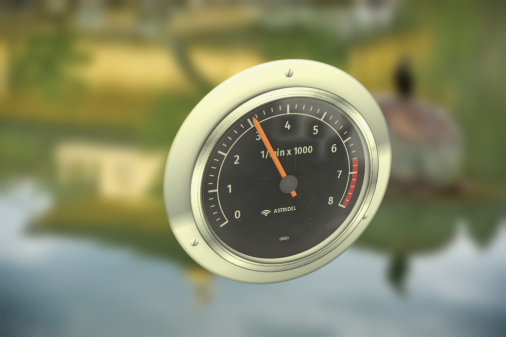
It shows 3100 rpm
